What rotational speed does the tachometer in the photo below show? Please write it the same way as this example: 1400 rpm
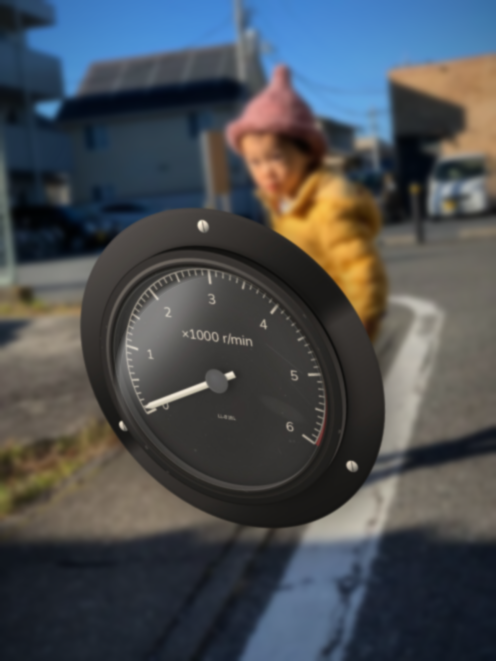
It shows 100 rpm
